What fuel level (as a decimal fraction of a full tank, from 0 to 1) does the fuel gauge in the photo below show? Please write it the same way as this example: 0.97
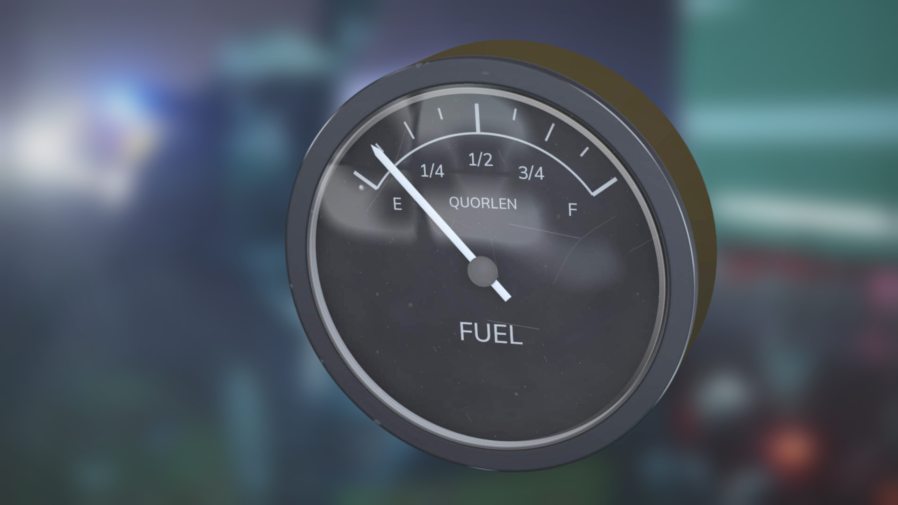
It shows 0.125
